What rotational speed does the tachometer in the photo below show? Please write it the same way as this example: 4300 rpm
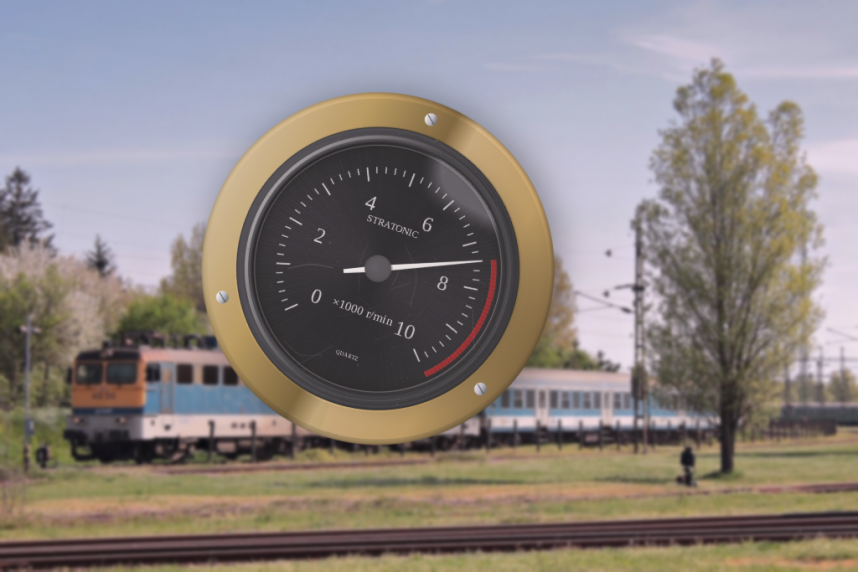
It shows 7400 rpm
